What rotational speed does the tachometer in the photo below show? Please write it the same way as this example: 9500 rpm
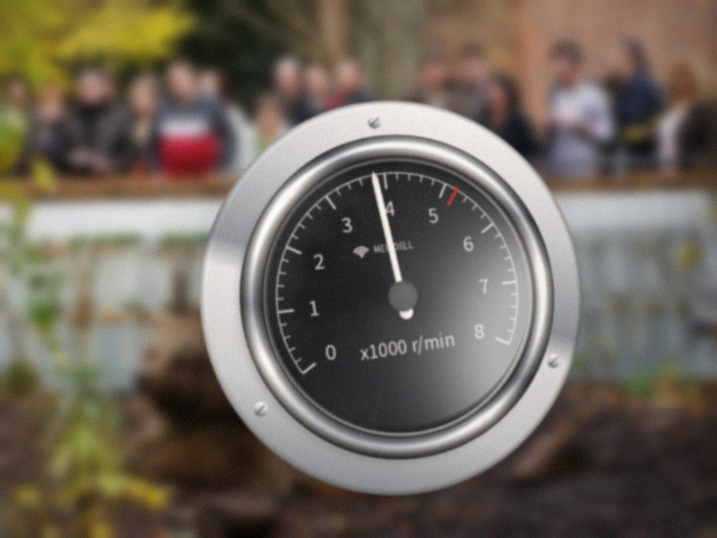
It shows 3800 rpm
